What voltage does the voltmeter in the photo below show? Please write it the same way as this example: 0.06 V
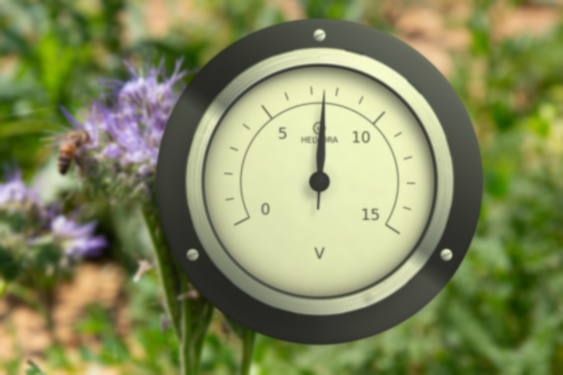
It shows 7.5 V
